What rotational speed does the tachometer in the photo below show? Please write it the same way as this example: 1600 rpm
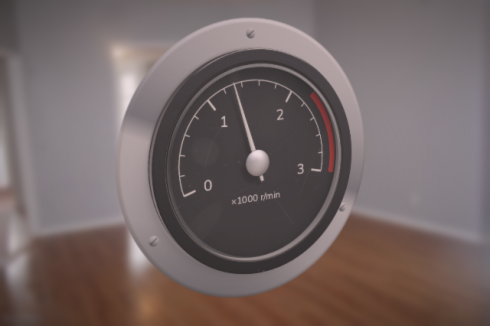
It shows 1300 rpm
